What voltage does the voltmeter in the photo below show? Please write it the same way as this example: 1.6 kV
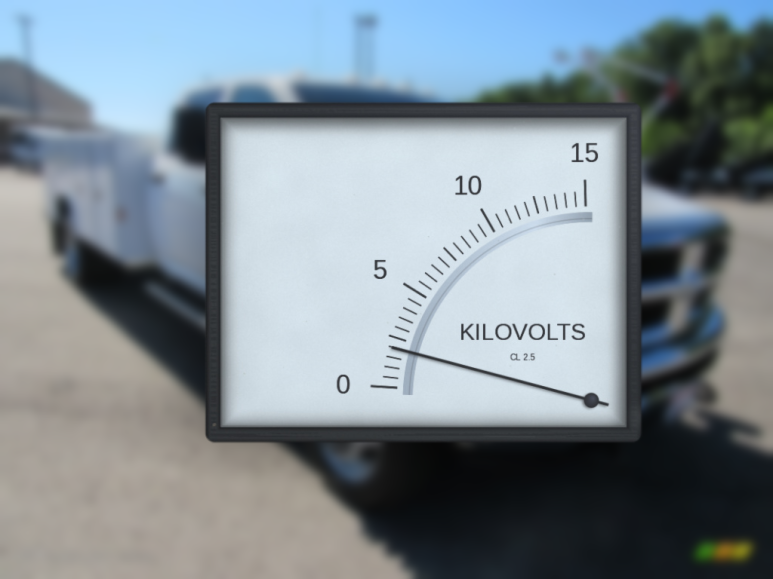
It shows 2 kV
